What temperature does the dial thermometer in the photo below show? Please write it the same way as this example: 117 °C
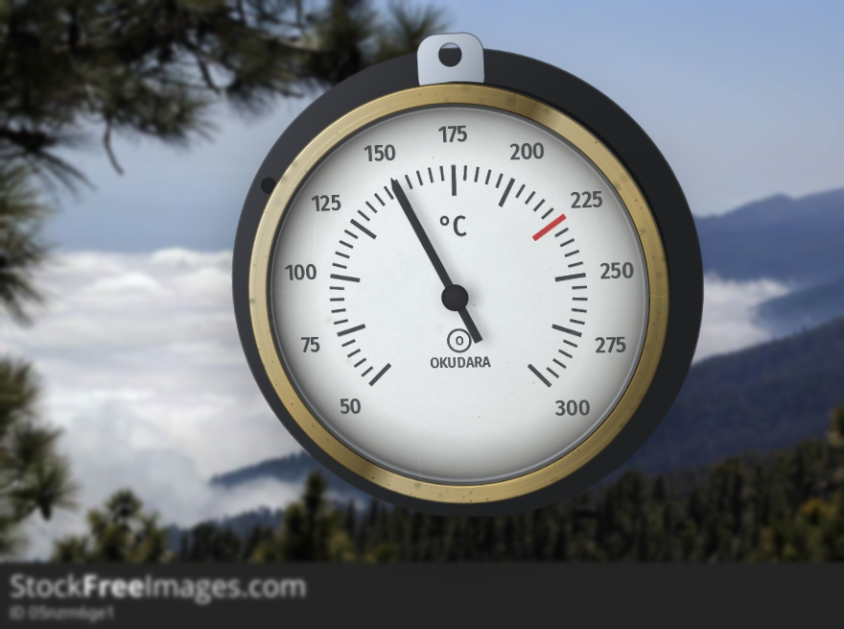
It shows 150 °C
